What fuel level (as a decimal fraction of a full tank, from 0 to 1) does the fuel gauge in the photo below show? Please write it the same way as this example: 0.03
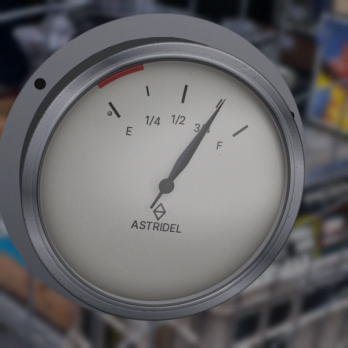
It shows 0.75
